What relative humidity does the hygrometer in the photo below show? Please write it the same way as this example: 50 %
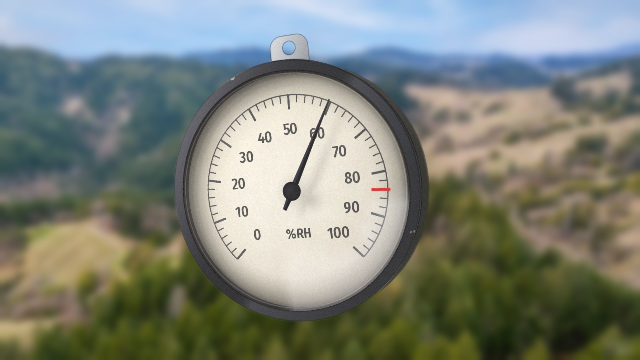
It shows 60 %
